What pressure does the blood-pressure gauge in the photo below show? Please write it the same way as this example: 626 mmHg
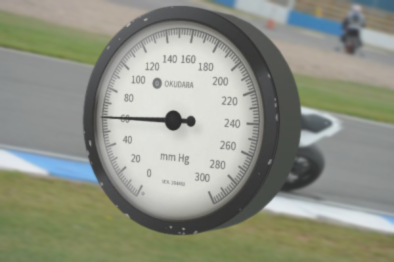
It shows 60 mmHg
